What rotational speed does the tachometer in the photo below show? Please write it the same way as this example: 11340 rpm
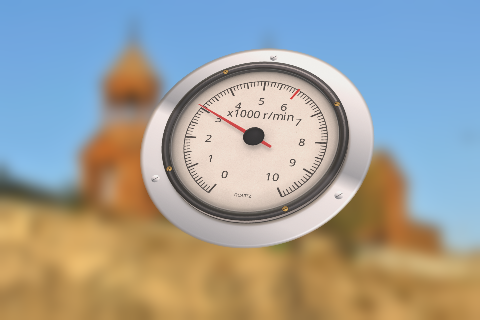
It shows 3000 rpm
